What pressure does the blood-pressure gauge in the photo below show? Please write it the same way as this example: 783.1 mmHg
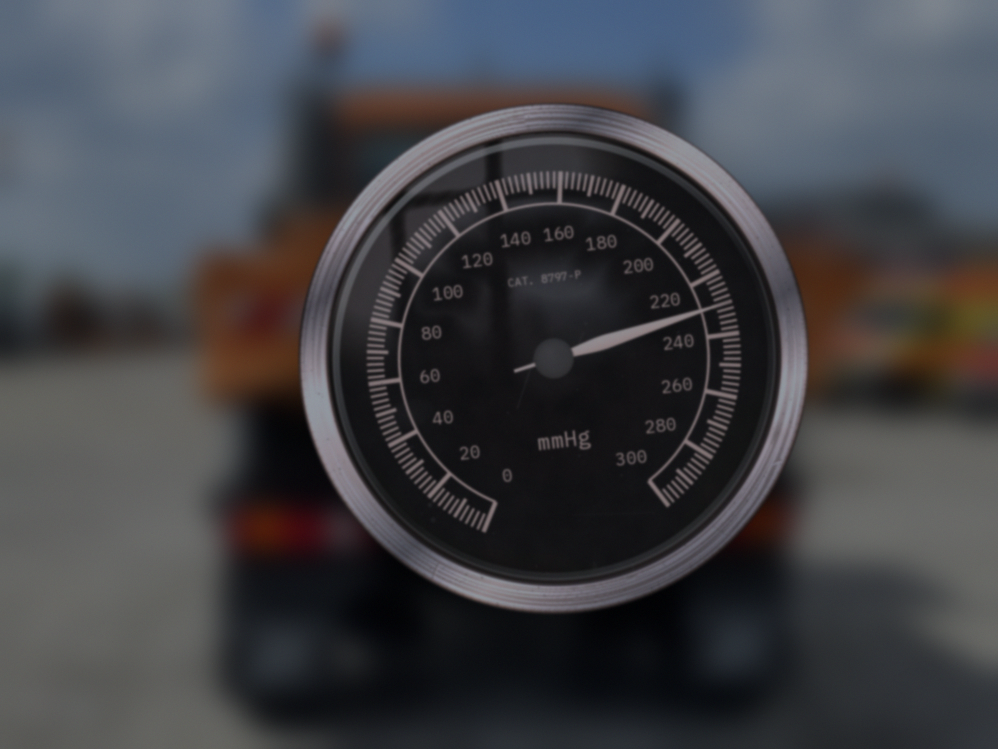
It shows 230 mmHg
